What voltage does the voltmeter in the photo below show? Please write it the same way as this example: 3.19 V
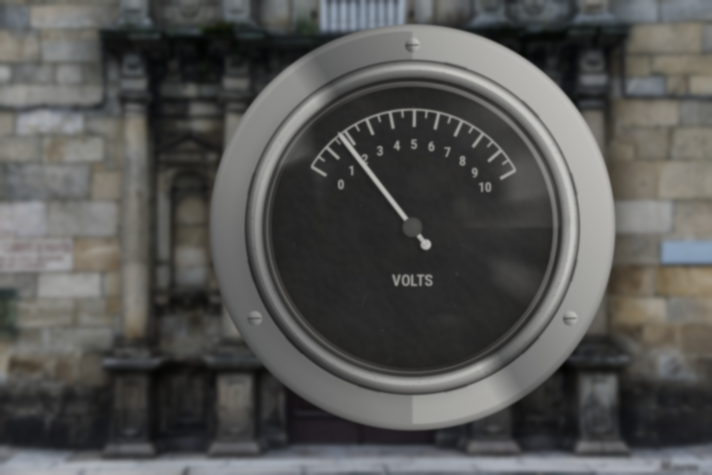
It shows 1.75 V
